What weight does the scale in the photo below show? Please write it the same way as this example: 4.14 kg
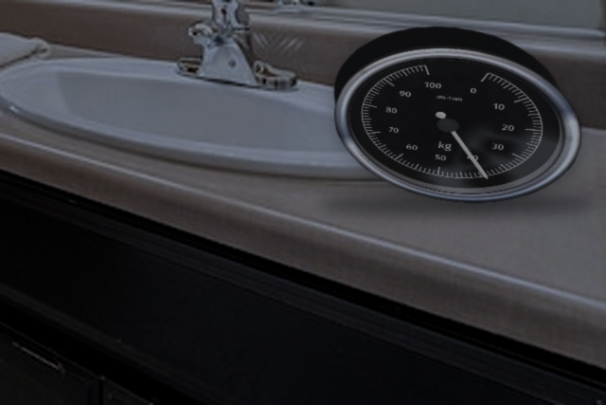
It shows 40 kg
